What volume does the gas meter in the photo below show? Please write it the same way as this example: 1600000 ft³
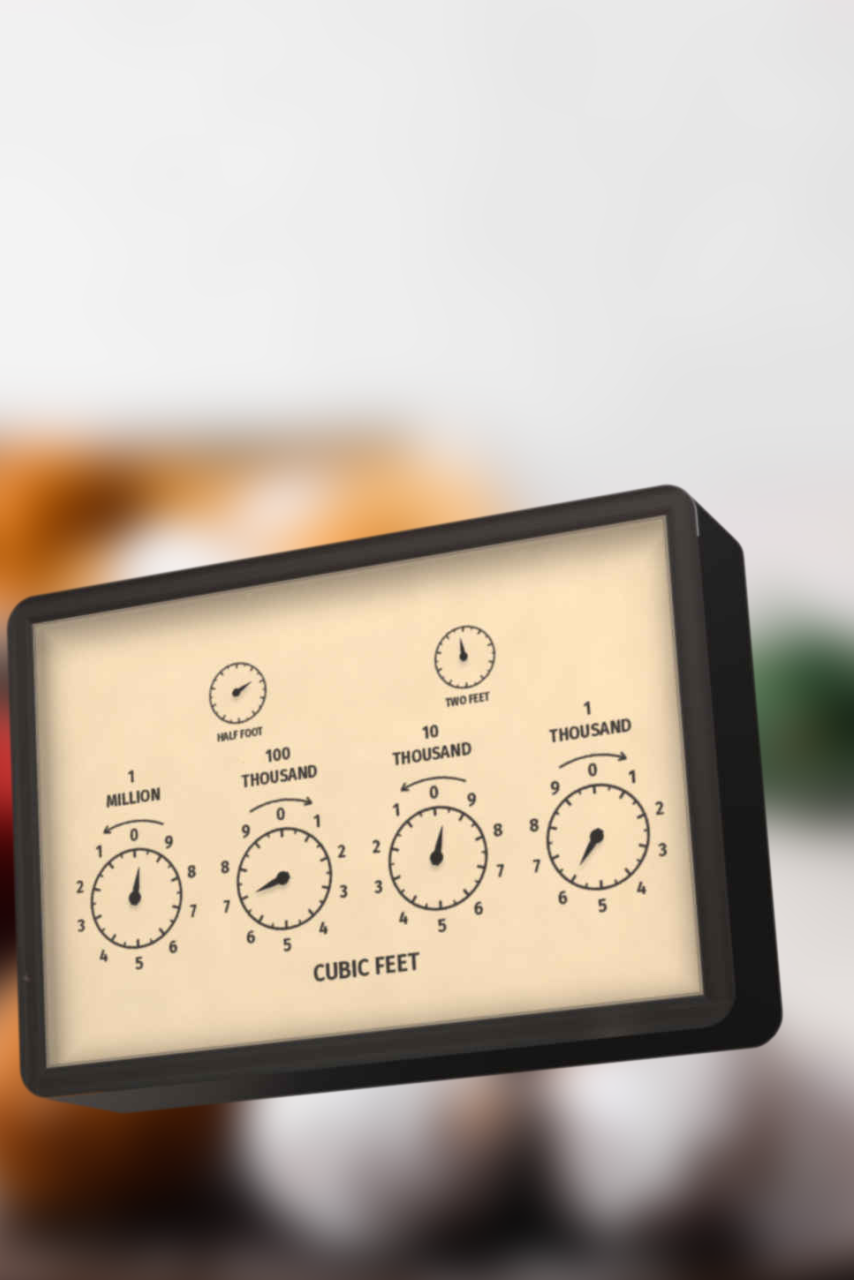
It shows 969600 ft³
